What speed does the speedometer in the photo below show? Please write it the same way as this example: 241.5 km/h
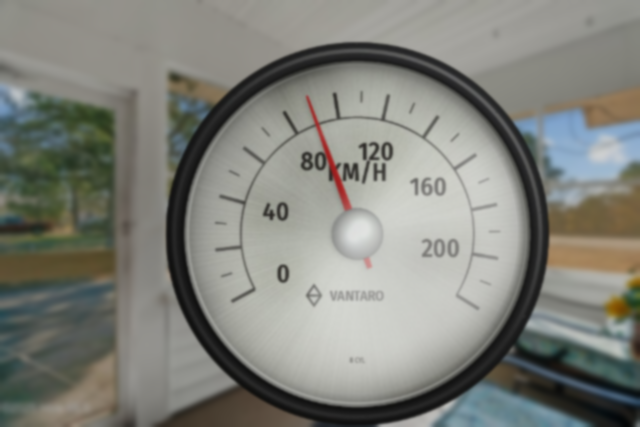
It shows 90 km/h
